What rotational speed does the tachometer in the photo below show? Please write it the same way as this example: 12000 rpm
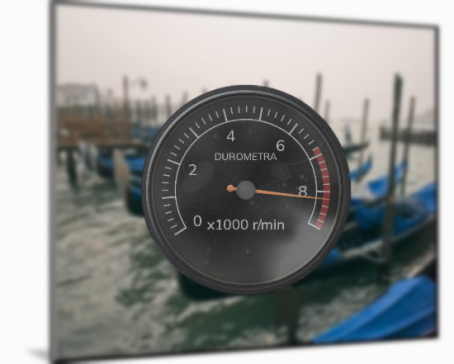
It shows 8200 rpm
